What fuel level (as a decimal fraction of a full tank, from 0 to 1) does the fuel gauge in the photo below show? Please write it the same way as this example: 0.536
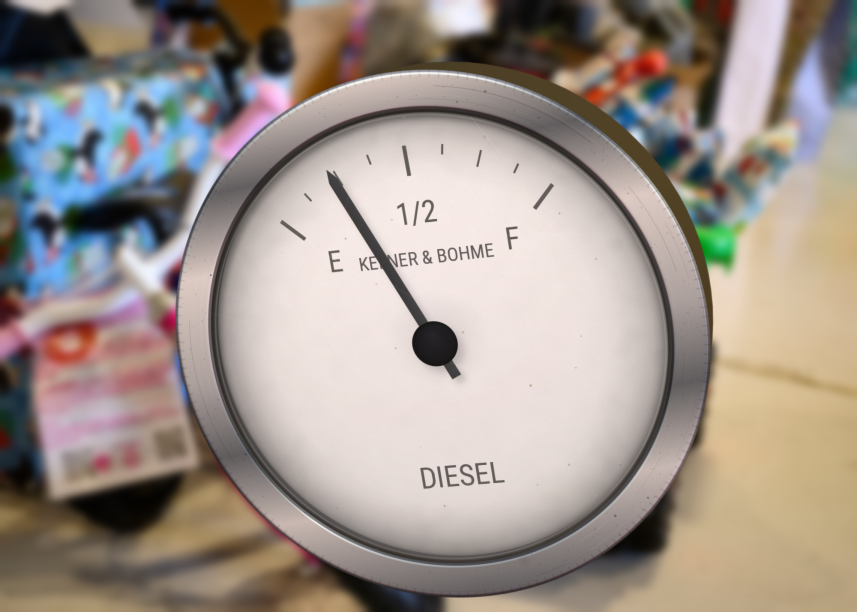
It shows 0.25
